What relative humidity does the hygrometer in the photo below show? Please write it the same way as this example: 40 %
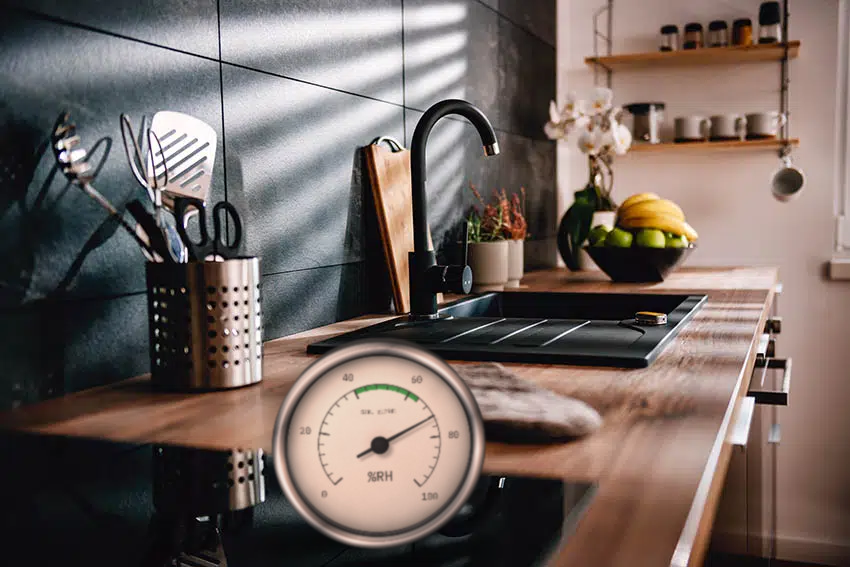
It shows 72 %
